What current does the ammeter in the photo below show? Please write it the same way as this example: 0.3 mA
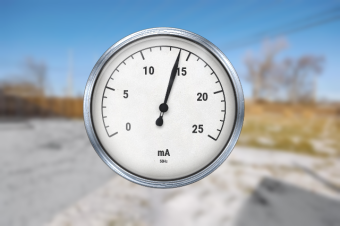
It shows 14 mA
